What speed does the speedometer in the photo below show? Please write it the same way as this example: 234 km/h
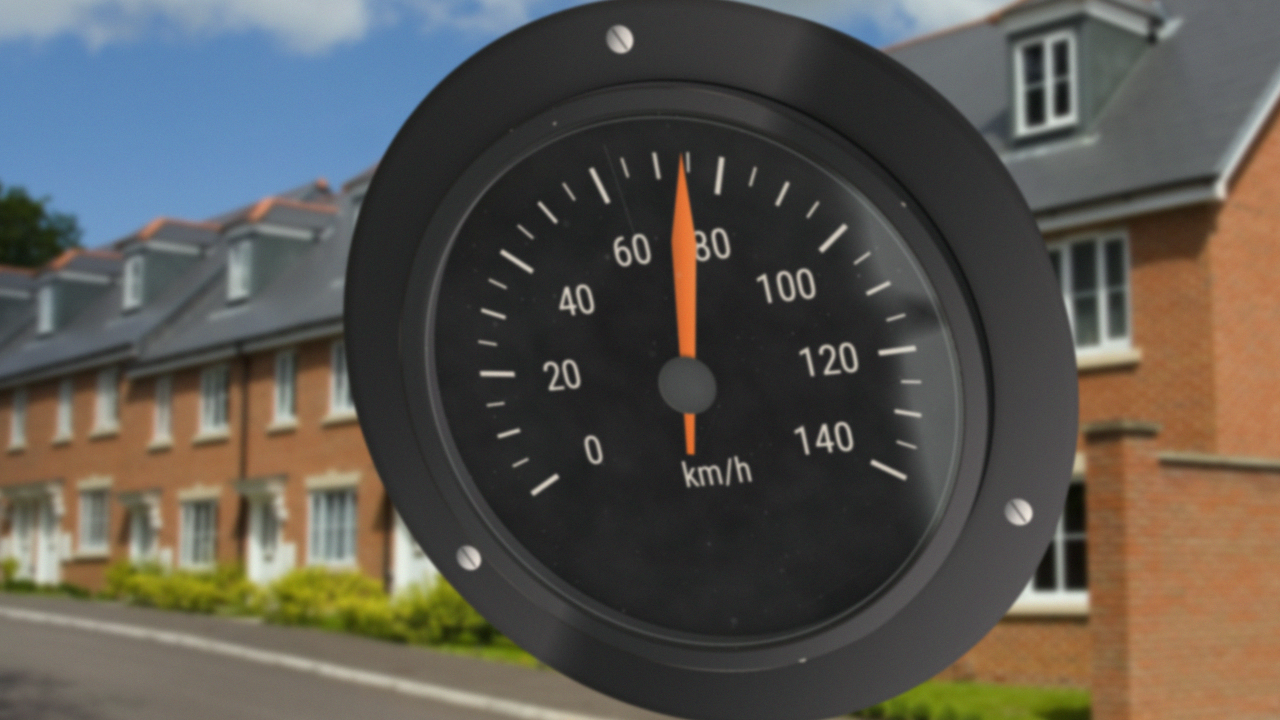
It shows 75 km/h
